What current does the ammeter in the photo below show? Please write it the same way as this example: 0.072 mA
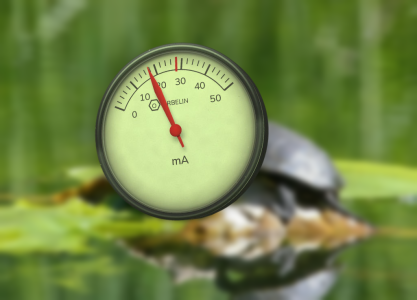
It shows 18 mA
